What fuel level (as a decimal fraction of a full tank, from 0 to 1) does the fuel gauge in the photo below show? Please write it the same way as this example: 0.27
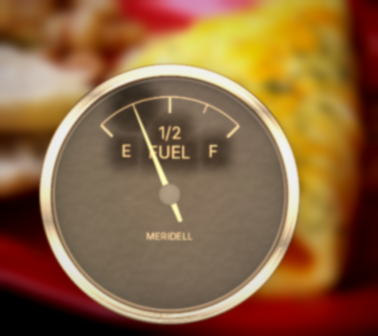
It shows 0.25
